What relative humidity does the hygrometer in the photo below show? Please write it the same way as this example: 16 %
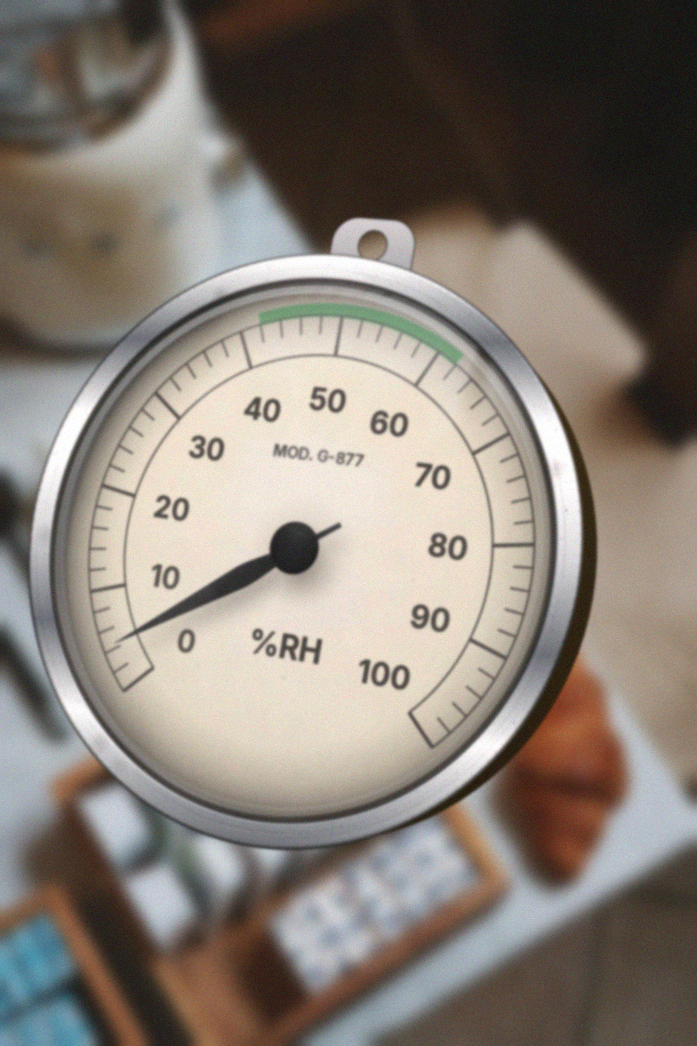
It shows 4 %
